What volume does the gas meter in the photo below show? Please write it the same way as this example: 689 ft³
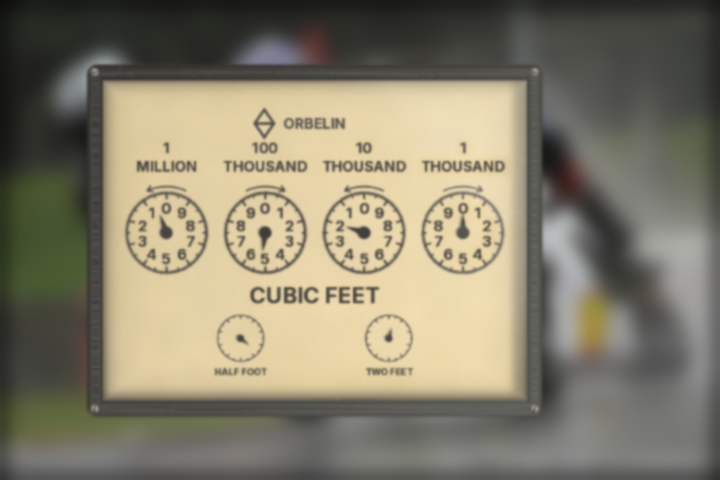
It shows 52000 ft³
